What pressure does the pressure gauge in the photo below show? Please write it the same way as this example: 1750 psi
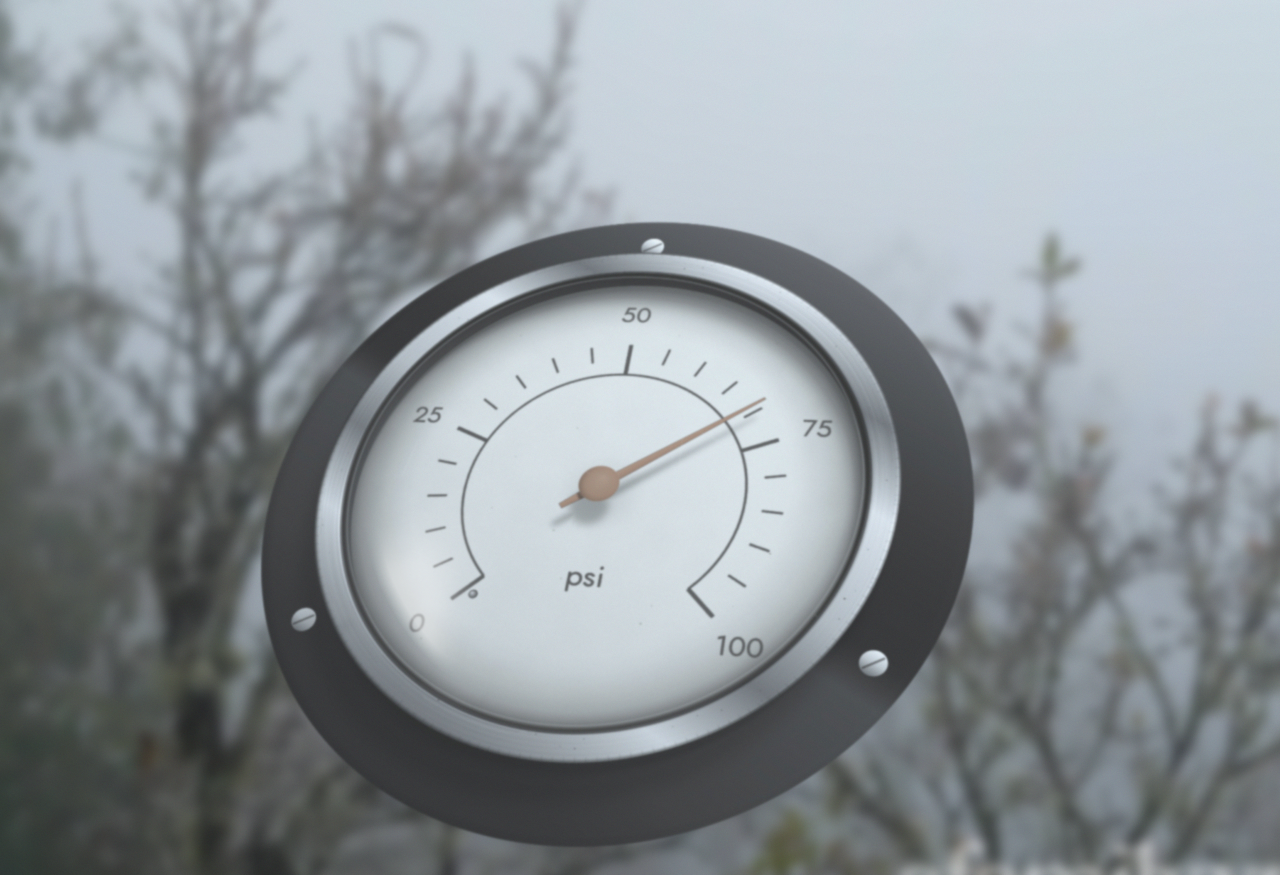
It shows 70 psi
